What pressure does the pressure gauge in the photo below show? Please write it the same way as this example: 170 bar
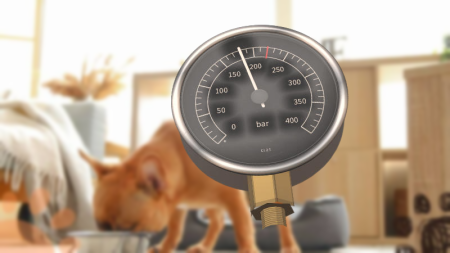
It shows 180 bar
